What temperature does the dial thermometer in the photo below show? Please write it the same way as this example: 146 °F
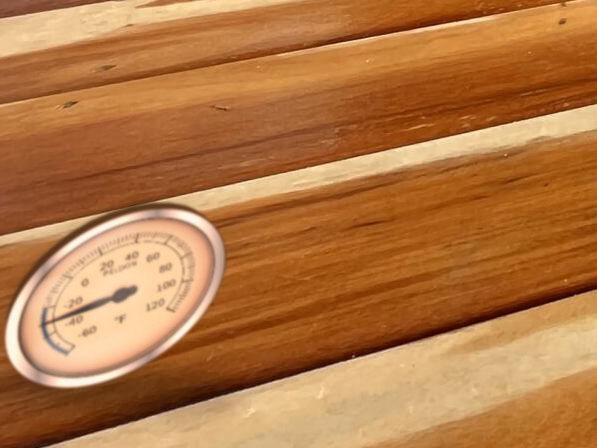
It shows -30 °F
